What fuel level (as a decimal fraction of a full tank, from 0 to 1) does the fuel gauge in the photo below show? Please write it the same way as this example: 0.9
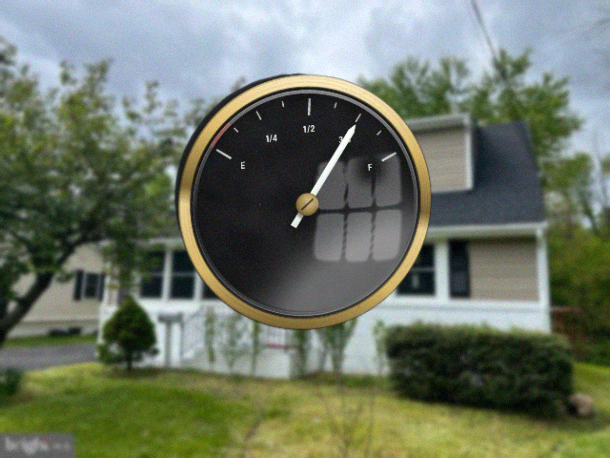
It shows 0.75
